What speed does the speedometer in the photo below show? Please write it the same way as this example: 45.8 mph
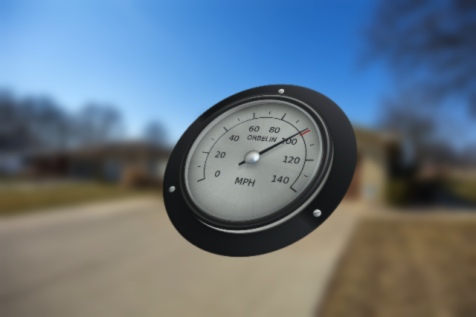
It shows 100 mph
